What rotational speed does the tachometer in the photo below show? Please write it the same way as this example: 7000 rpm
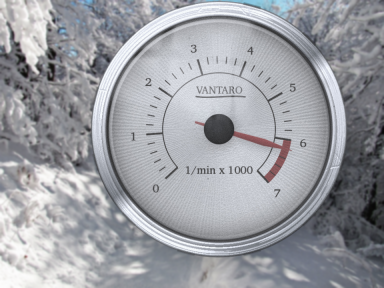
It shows 6200 rpm
